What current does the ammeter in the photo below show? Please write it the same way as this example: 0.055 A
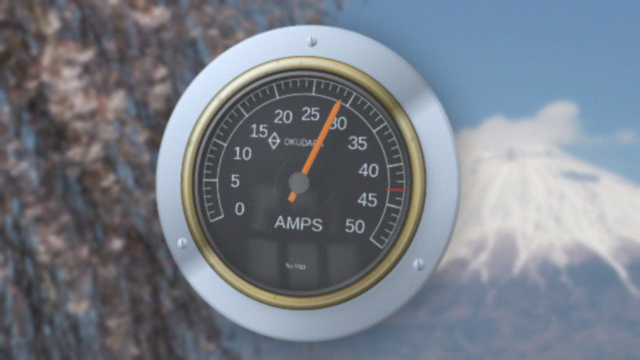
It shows 29 A
